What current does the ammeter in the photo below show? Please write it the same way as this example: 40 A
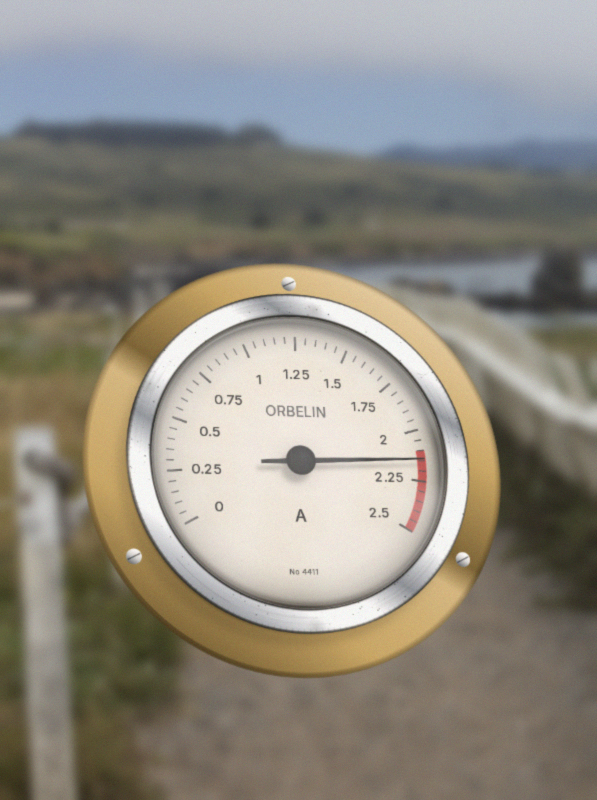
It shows 2.15 A
